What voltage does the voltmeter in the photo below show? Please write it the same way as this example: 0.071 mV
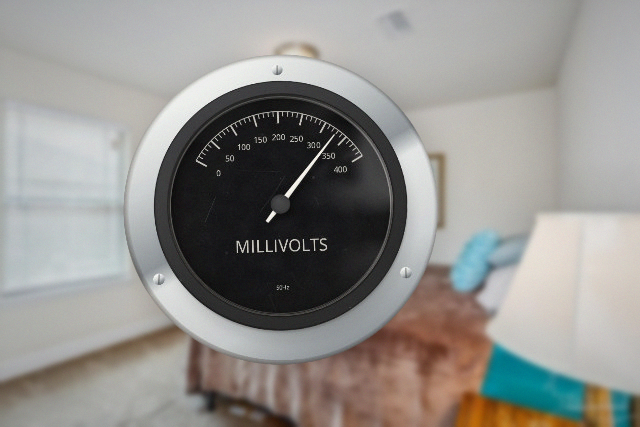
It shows 330 mV
